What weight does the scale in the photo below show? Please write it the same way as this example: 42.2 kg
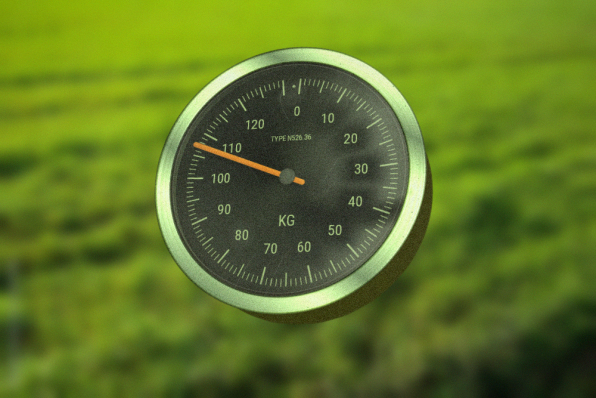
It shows 107 kg
